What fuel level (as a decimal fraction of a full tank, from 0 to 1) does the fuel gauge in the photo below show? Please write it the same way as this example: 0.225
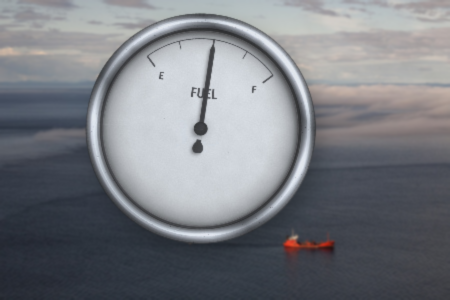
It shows 0.5
